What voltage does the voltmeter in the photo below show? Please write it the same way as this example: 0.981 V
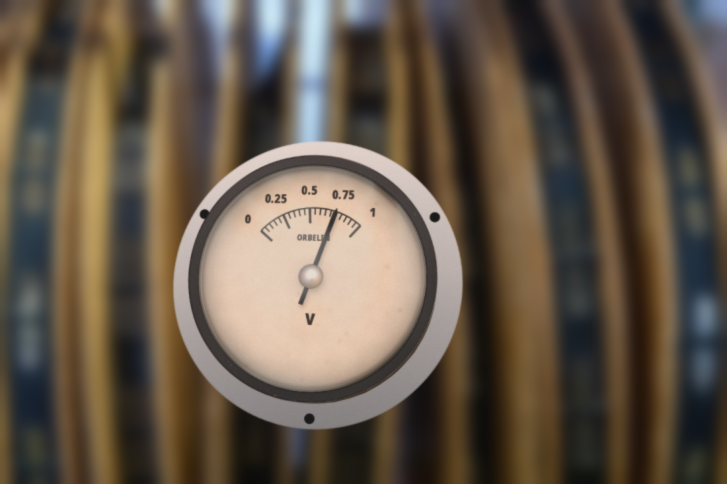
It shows 0.75 V
